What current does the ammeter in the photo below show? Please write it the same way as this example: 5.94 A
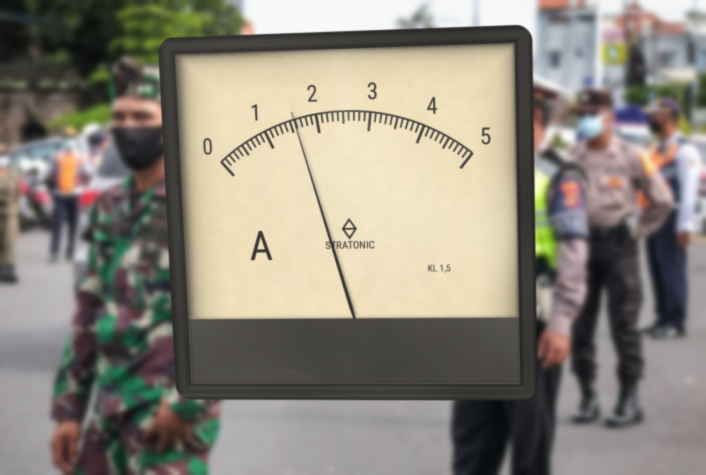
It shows 1.6 A
